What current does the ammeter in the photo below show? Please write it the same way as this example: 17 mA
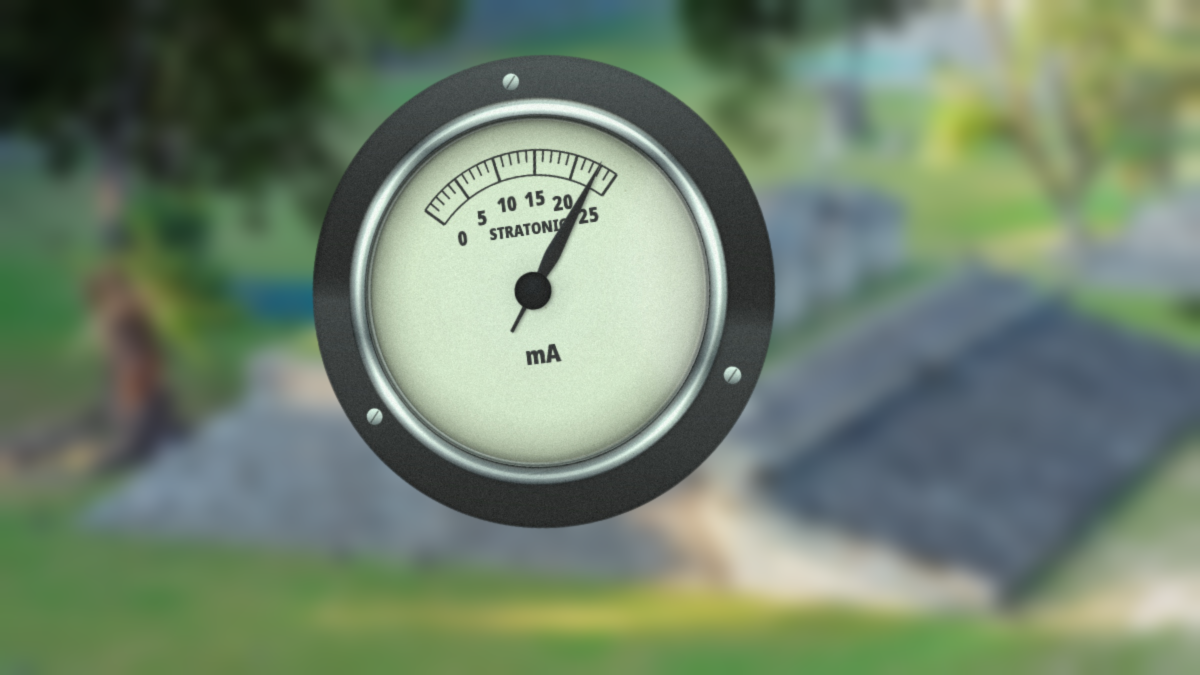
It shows 23 mA
